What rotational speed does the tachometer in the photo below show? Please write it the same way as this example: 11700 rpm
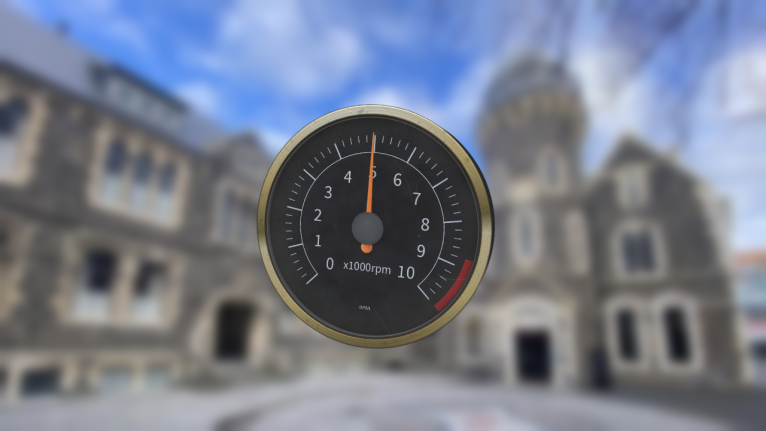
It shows 5000 rpm
